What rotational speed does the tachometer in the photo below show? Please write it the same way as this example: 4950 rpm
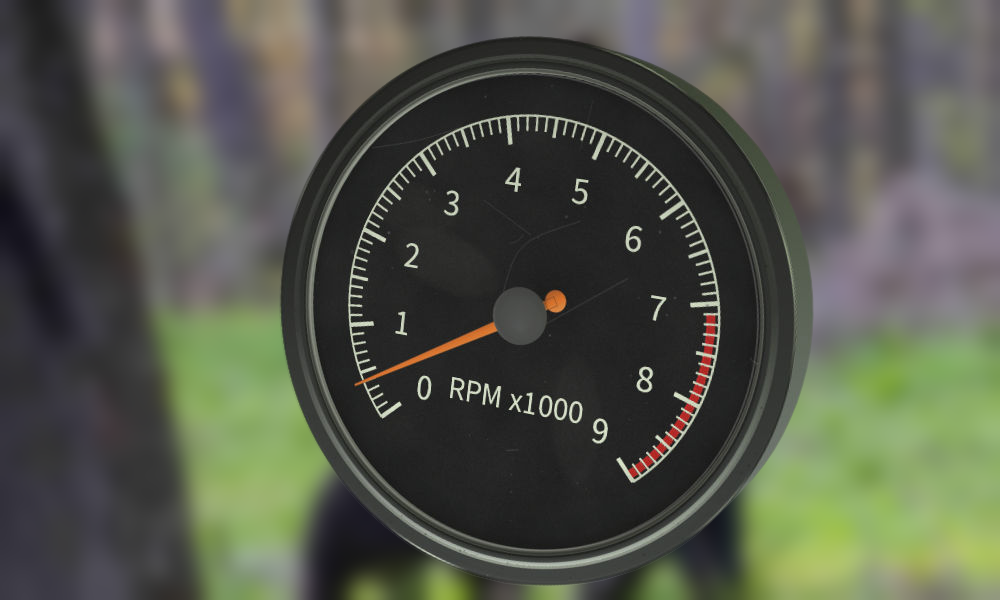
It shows 400 rpm
